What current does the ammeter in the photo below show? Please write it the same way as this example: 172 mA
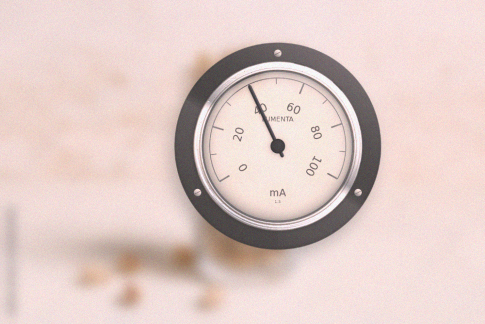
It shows 40 mA
